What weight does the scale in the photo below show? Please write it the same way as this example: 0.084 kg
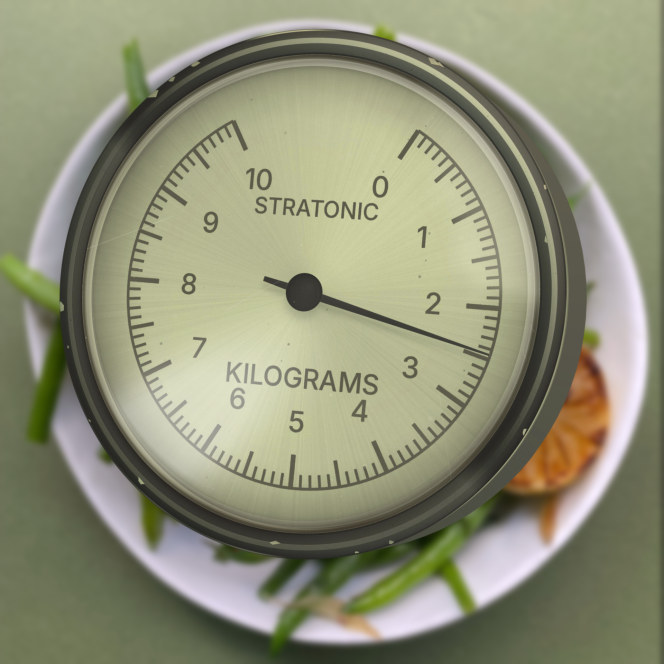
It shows 2.45 kg
